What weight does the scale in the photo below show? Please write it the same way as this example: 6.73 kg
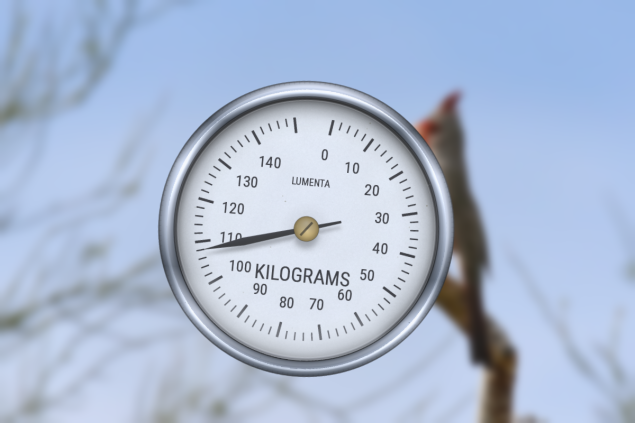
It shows 108 kg
